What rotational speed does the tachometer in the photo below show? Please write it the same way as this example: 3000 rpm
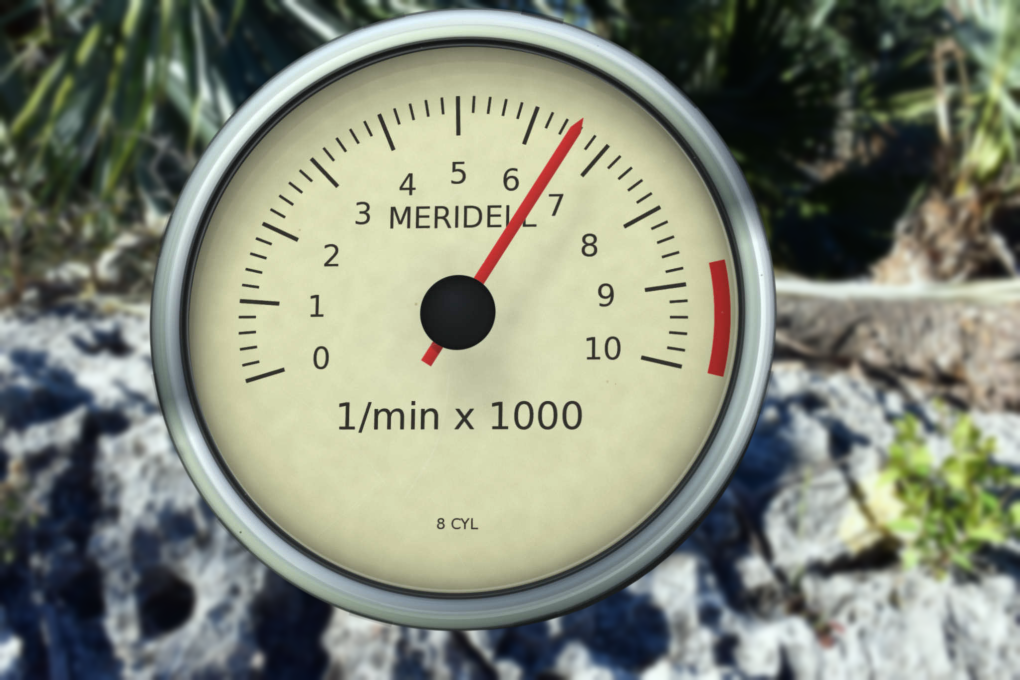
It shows 6600 rpm
